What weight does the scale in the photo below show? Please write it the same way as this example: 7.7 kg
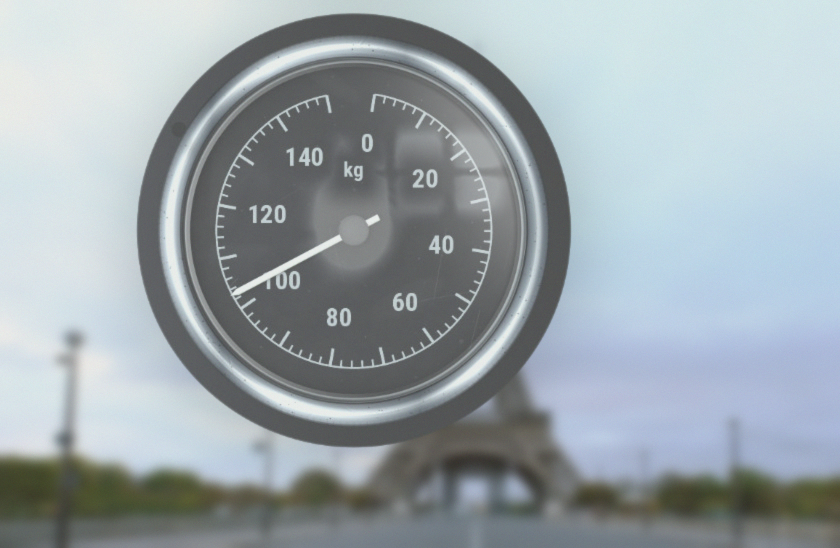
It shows 103 kg
